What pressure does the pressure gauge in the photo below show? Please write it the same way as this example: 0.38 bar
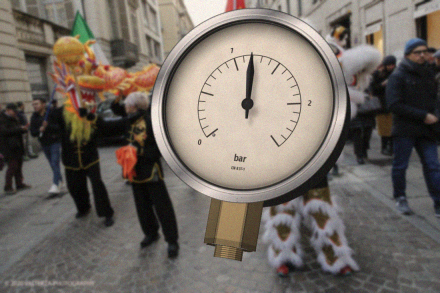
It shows 1.2 bar
